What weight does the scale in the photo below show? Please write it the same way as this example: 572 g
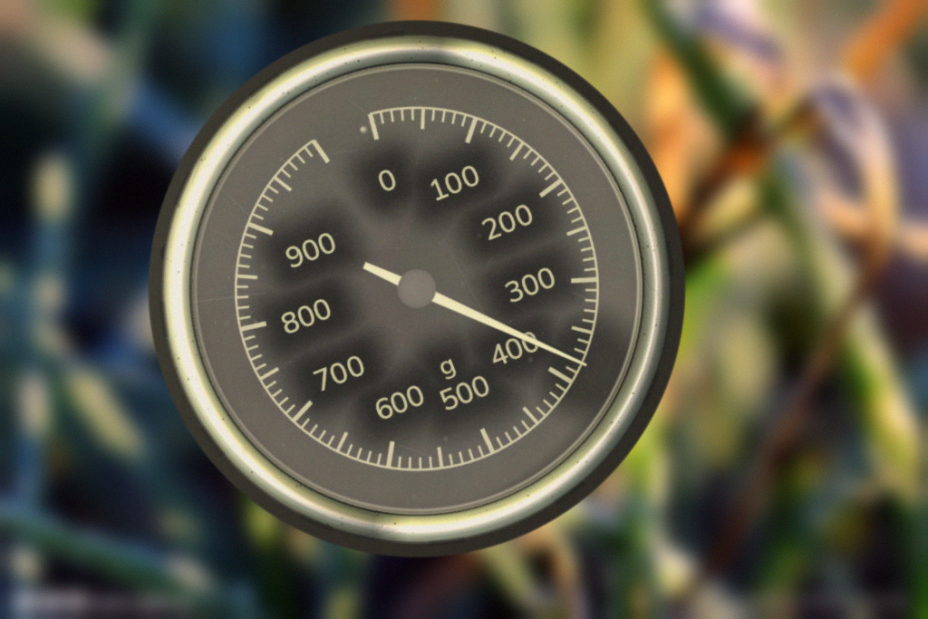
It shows 380 g
